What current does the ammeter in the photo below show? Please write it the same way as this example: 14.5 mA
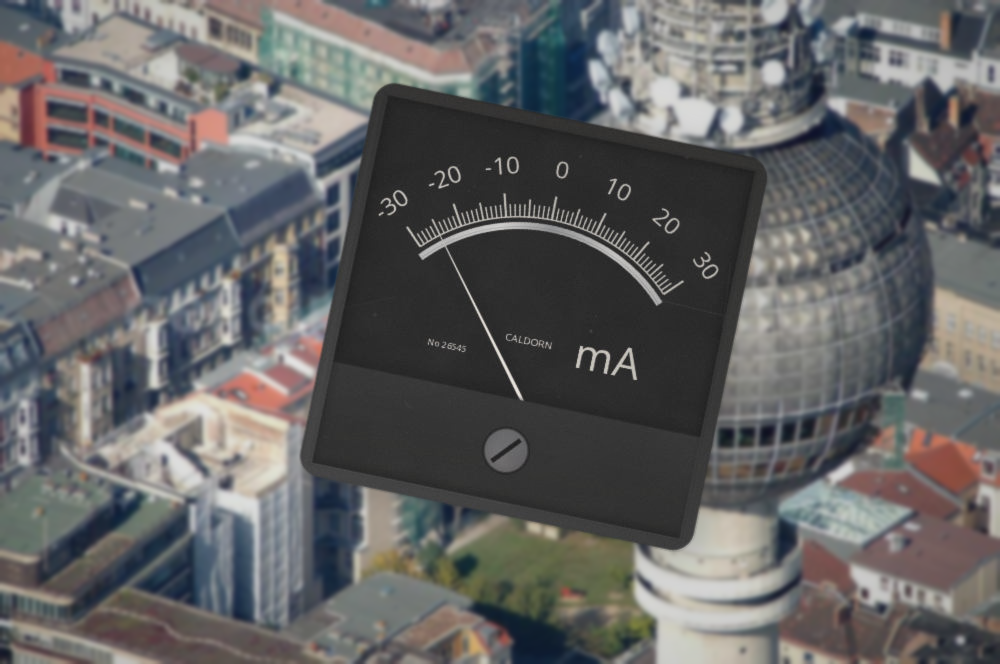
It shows -25 mA
